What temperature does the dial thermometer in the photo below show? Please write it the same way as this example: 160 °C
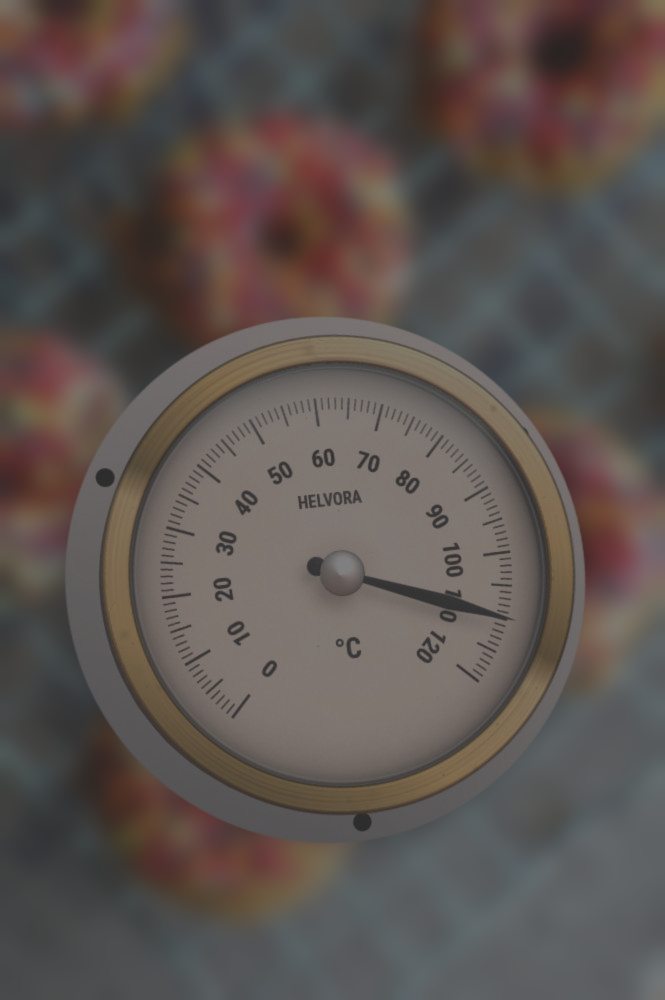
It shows 110 °C
